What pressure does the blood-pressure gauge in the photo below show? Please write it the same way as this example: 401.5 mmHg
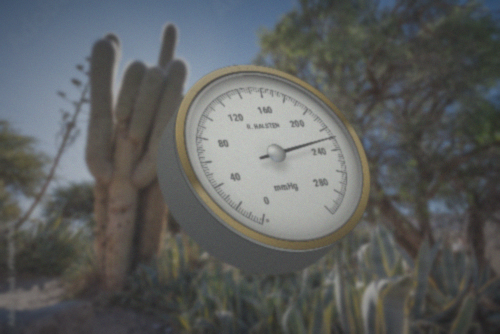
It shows 230 mmHg
